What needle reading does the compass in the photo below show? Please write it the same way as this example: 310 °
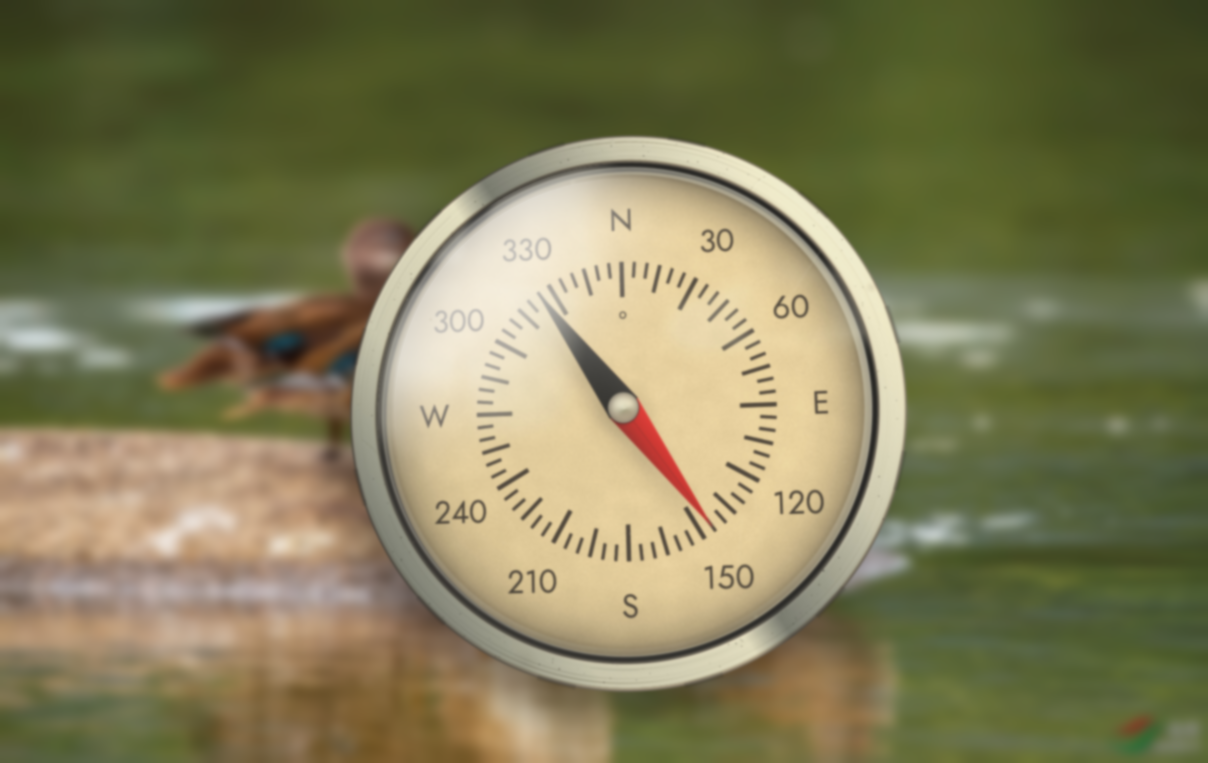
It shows 145 °
